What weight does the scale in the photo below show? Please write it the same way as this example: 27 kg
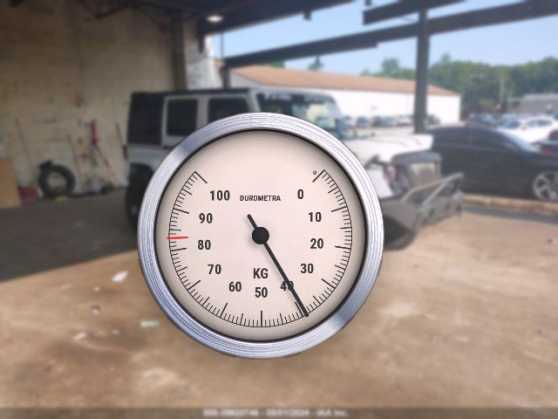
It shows 39 kg
